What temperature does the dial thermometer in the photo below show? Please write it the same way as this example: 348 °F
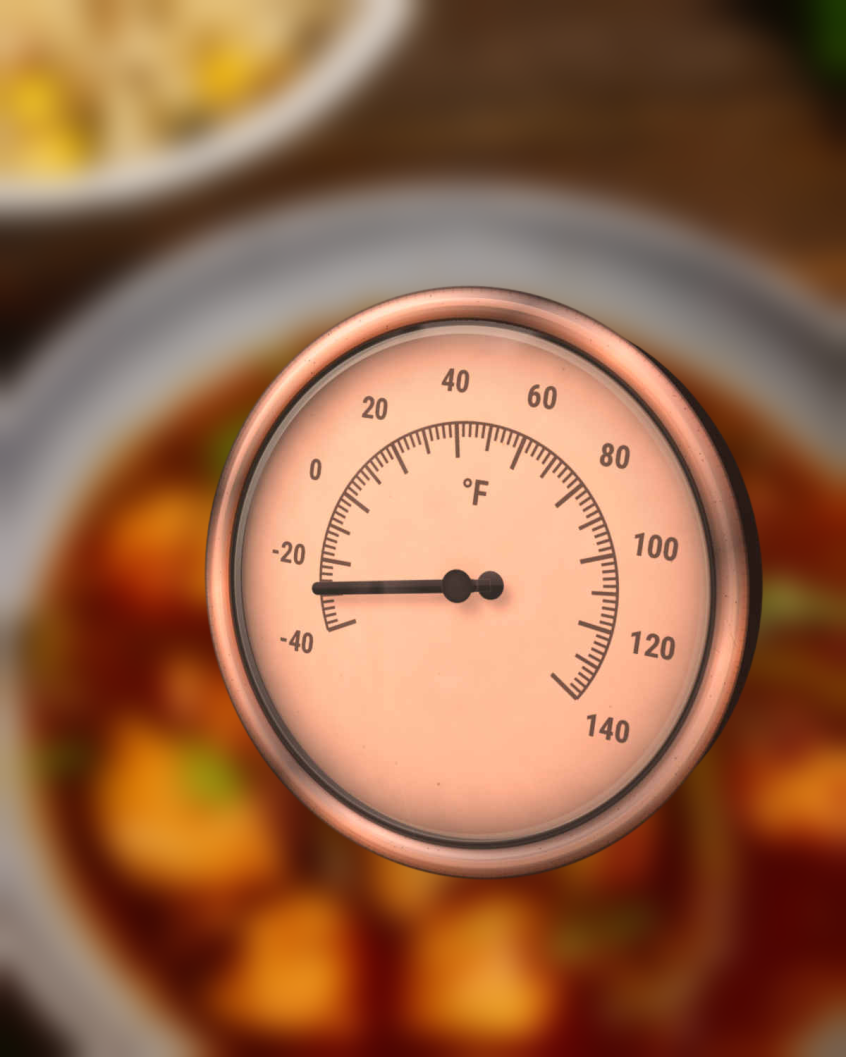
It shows -28 °F
